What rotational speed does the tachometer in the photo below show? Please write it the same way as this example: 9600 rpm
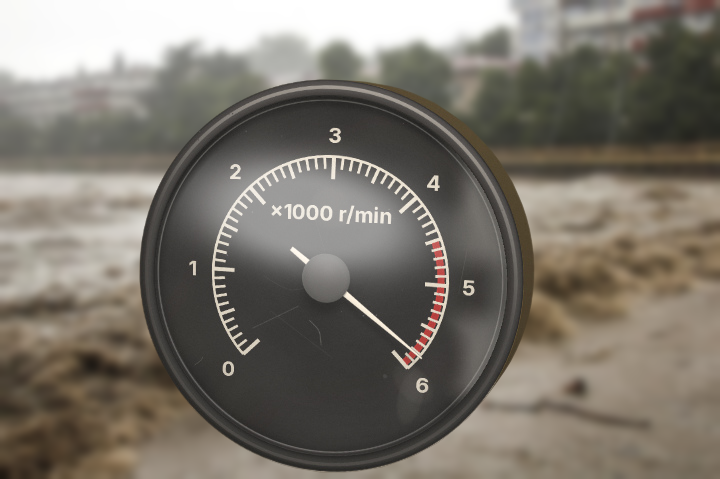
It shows 5800 rpm
